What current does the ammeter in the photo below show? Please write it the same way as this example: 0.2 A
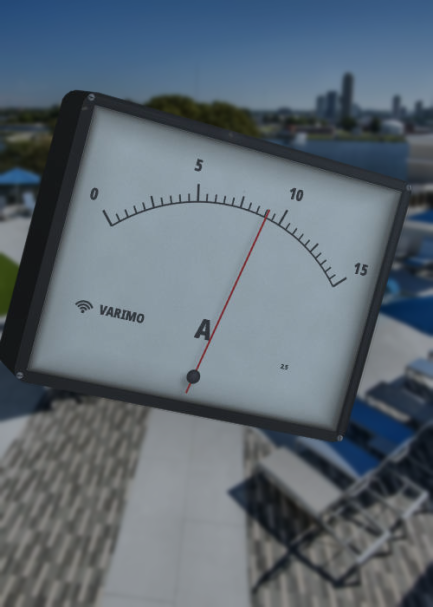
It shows 9 A
